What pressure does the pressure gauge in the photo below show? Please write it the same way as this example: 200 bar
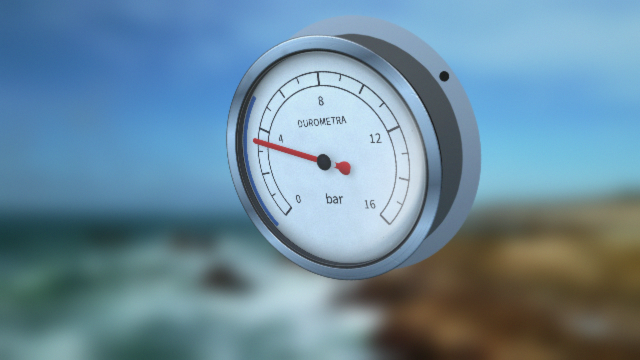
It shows 3.5 bar
